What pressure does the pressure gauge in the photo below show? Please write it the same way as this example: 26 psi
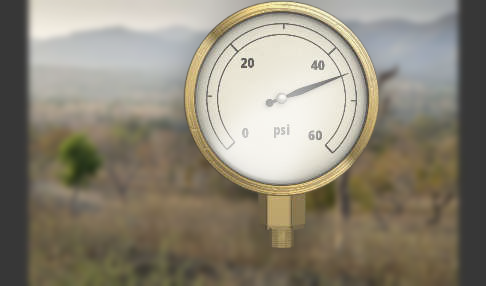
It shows 45 psi
